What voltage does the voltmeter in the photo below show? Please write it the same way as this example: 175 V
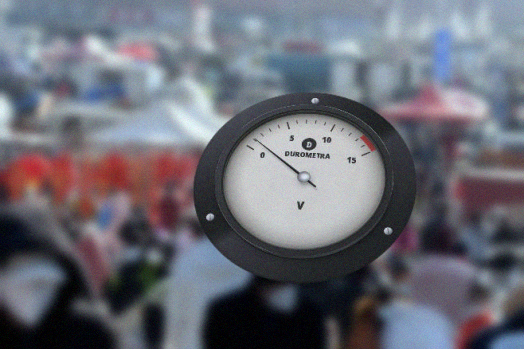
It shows 1 V
